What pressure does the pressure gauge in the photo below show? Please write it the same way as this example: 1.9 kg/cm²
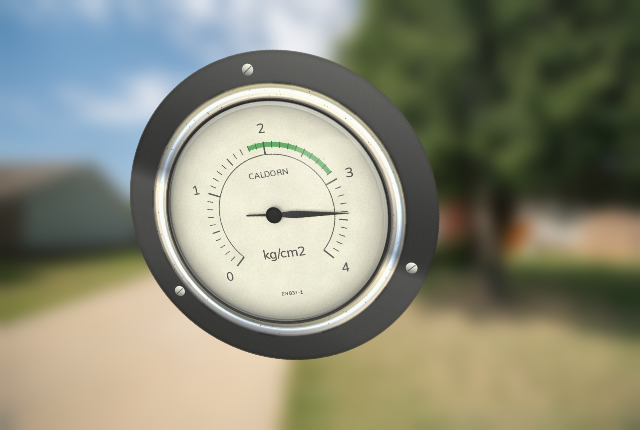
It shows 3.4 kg/cm²
